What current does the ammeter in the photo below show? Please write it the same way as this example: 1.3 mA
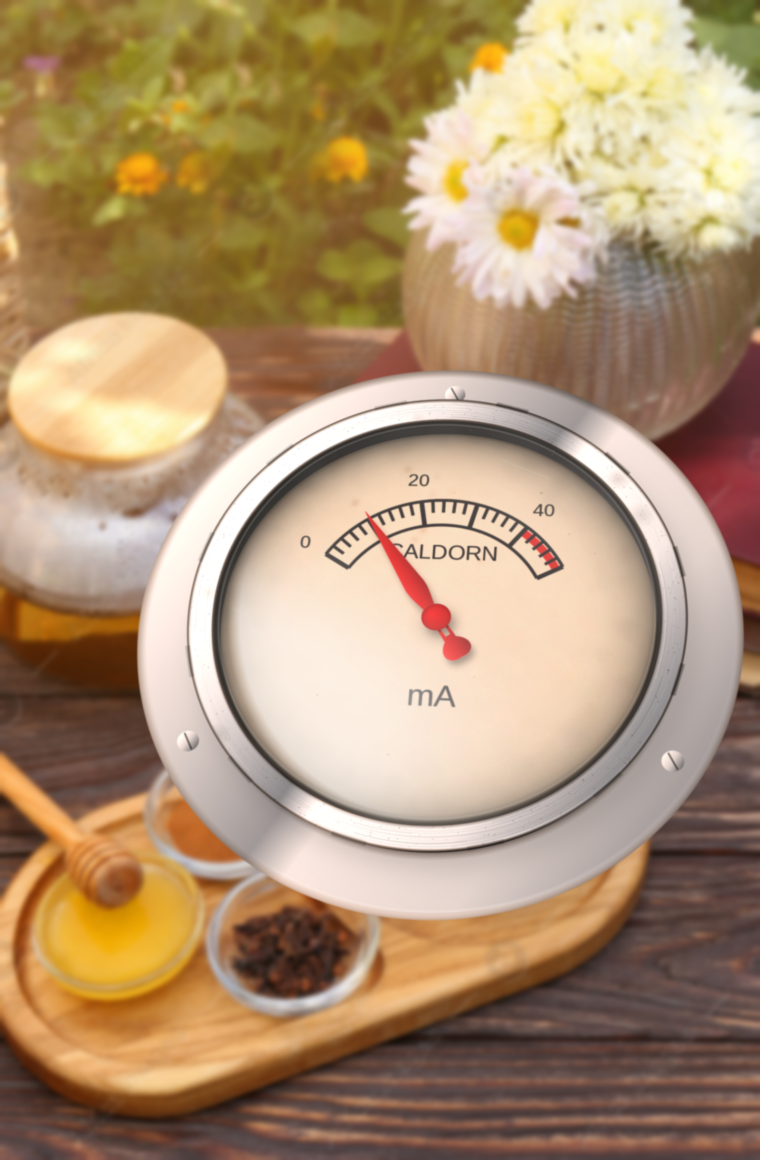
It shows 10 mA
